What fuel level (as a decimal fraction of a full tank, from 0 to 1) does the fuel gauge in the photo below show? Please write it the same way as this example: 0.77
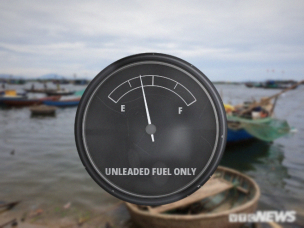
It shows 0.375
